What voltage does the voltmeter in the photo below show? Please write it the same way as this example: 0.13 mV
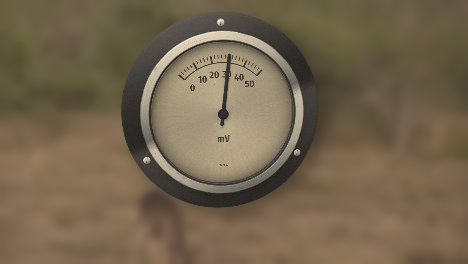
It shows 30 mV
